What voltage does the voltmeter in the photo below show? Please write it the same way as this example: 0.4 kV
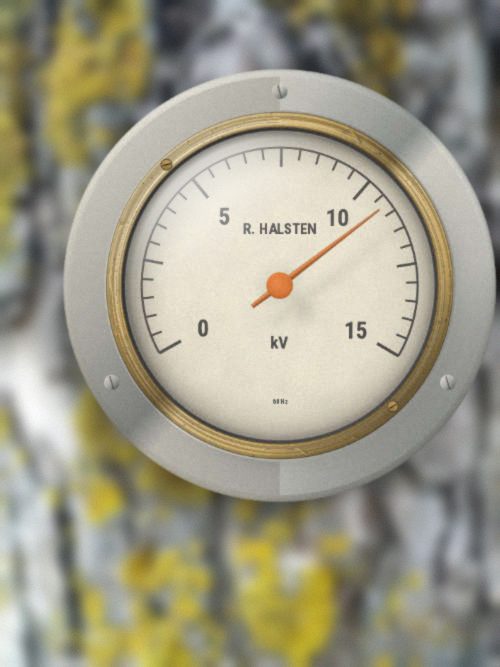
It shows 10.75 kV
